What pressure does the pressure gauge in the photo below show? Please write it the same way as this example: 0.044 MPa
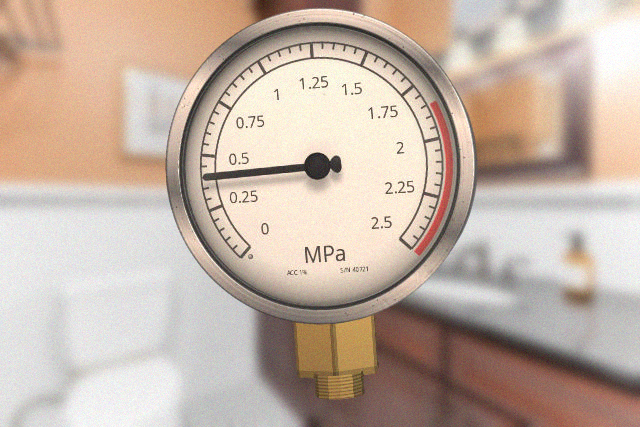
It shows 0.4 MPa
